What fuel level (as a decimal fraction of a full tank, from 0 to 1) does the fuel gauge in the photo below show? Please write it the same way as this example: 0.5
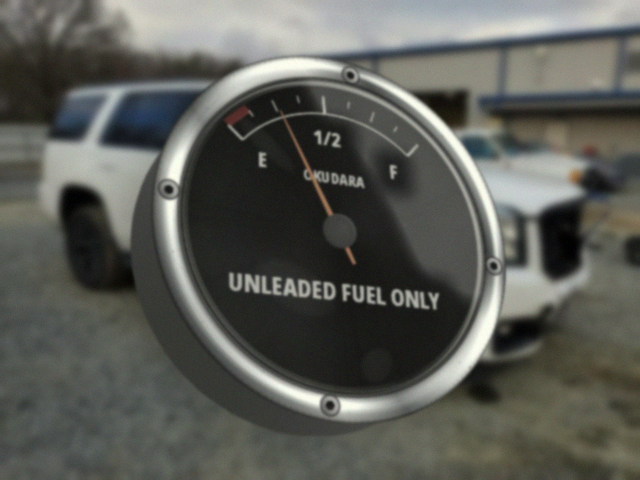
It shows 0.25
